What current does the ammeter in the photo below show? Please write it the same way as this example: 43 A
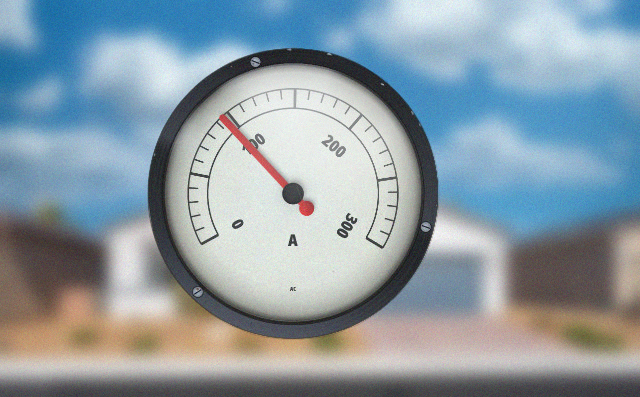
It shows 95 A
